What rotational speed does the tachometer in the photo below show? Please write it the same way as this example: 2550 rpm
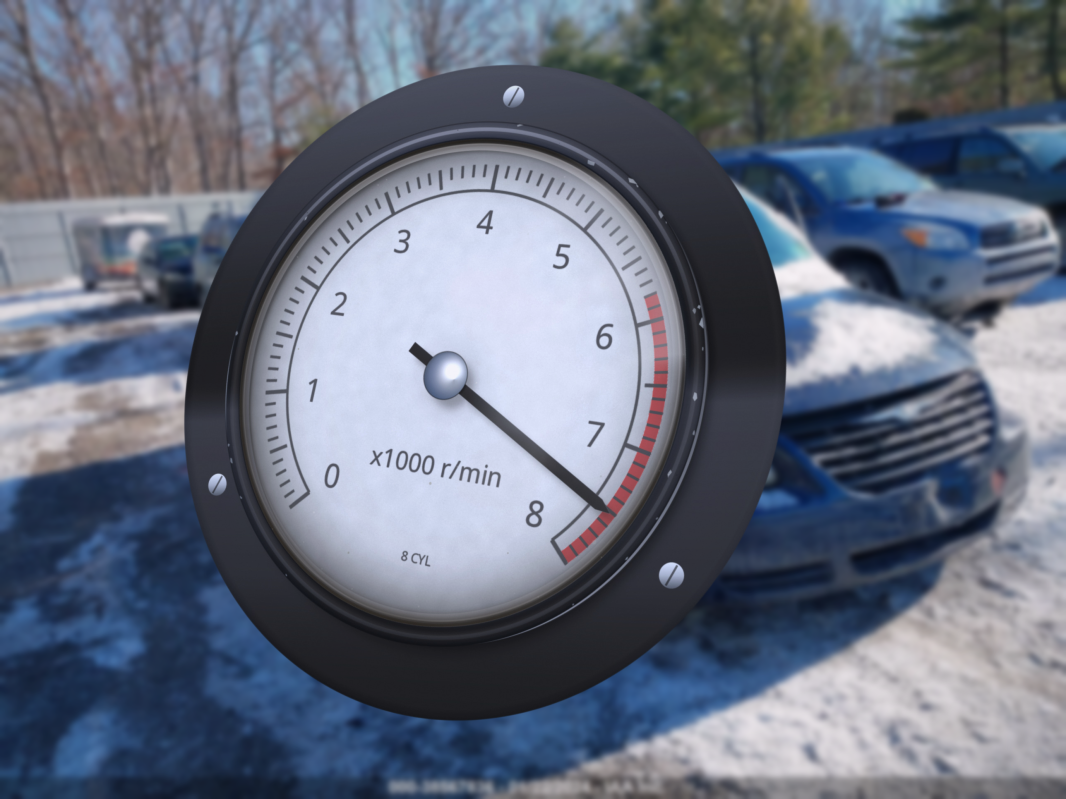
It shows 7500 rpm
